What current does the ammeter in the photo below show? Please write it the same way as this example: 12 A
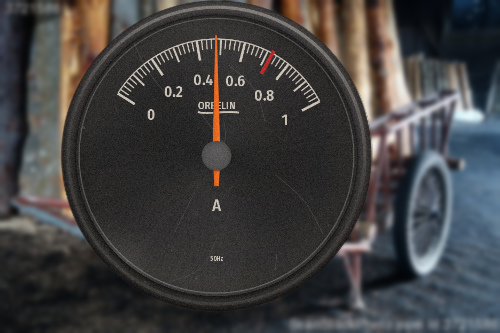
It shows 0.48 A
